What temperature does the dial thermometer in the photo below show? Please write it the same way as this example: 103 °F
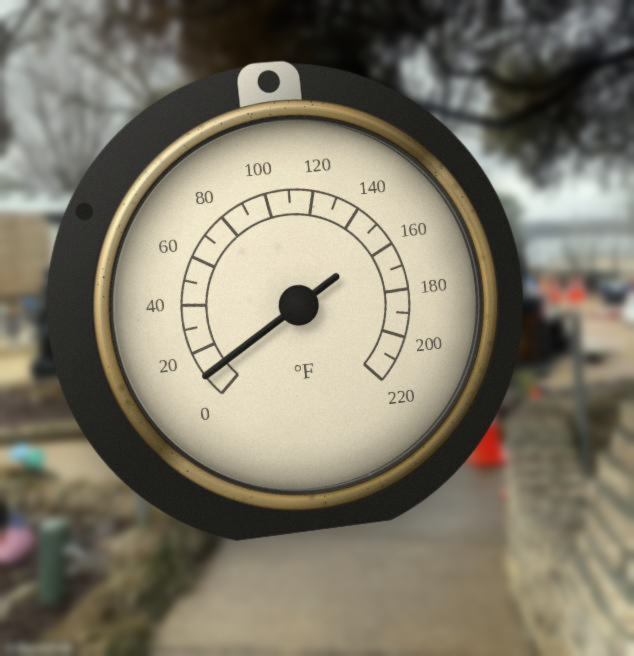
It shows 10 °F
